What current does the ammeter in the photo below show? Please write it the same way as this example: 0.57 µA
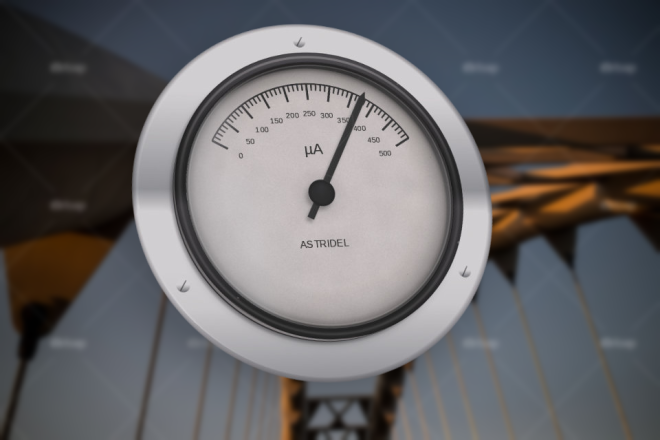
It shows 370 µA
